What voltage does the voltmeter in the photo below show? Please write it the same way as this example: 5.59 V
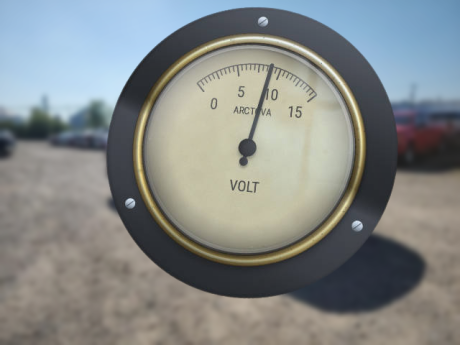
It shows 9 V
